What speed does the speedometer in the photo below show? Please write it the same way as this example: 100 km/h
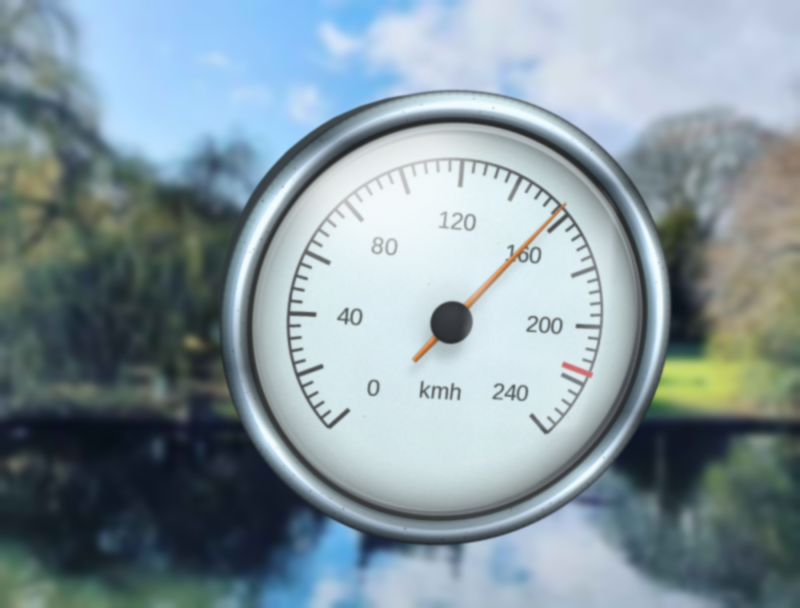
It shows 156 km/h
